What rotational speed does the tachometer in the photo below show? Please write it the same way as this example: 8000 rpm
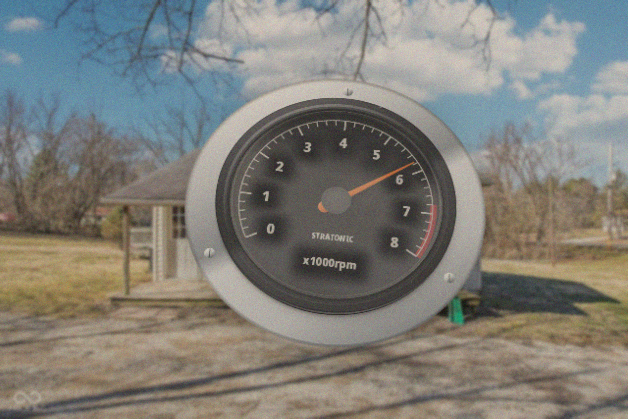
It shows 5800 rpm
